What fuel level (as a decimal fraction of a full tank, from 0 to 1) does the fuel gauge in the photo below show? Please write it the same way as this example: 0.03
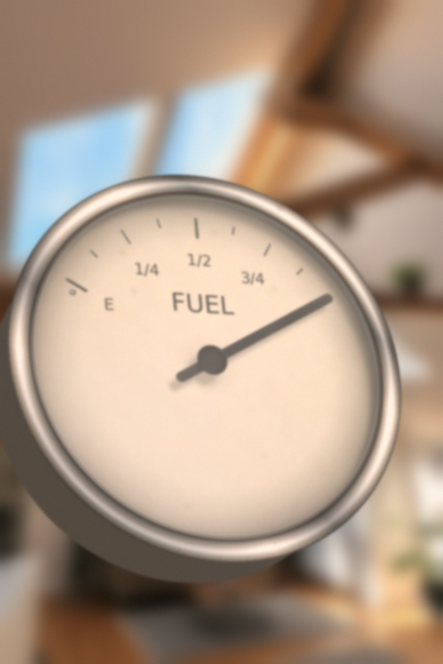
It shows 1
